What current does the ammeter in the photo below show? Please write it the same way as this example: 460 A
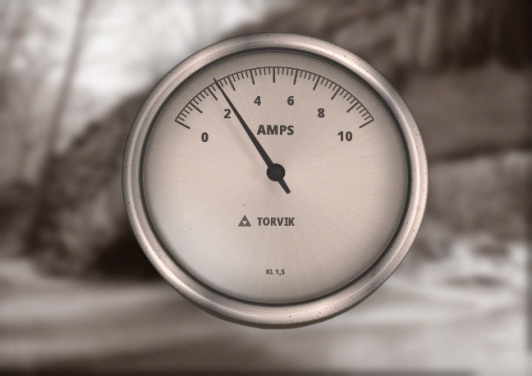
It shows 2.4 A
